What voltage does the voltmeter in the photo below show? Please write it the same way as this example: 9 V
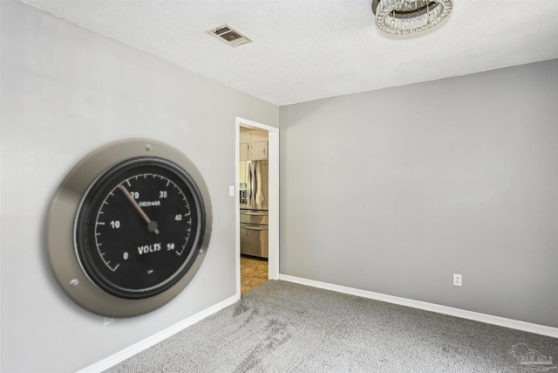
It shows 18 V
